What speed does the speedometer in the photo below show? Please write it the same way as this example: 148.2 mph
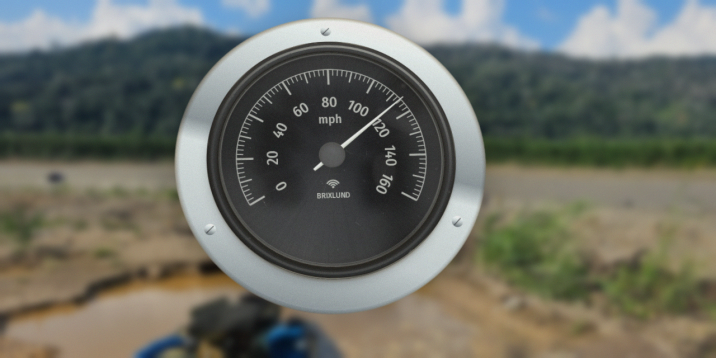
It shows 114 mph
